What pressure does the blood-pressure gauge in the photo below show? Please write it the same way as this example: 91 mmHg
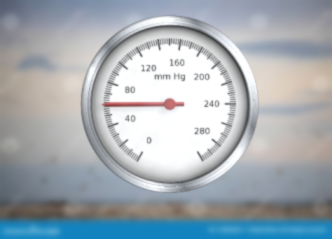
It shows 60 mmHg
